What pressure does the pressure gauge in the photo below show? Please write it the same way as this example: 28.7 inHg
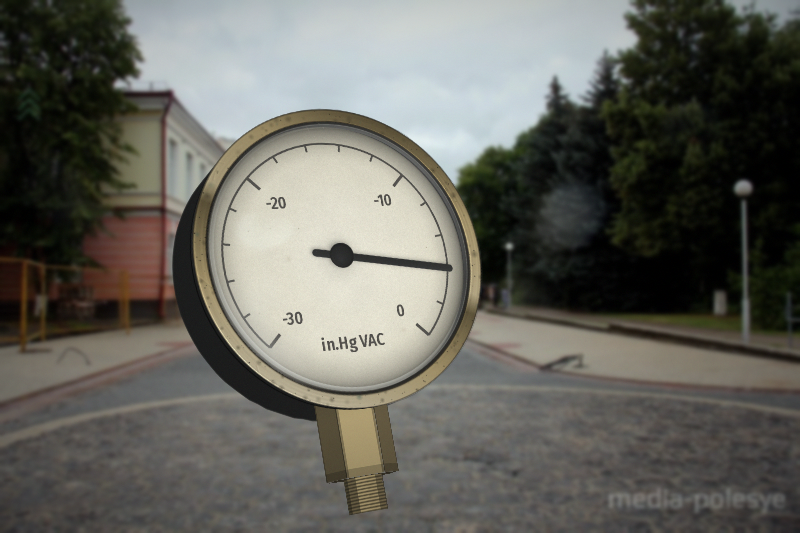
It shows -4 inHg
